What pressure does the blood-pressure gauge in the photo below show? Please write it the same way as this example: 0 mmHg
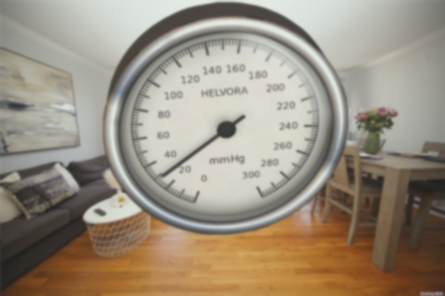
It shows 30 mmHg
